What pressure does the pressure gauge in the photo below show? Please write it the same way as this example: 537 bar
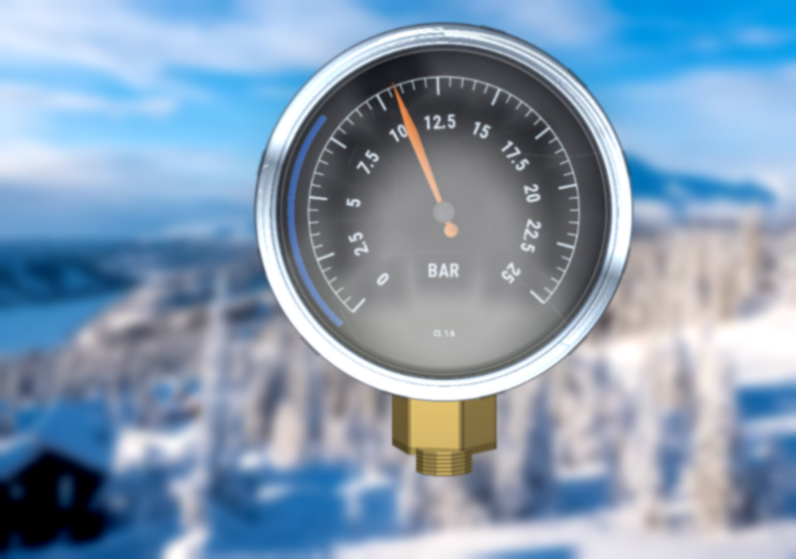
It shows 10.75 bar
